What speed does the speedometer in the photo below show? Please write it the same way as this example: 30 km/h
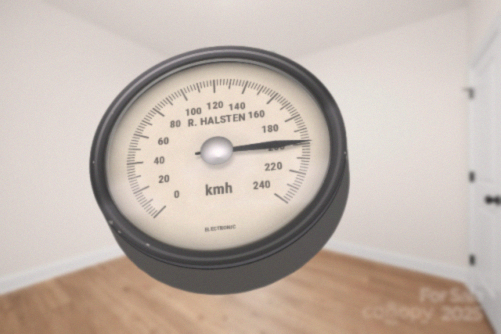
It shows 200 km/h
